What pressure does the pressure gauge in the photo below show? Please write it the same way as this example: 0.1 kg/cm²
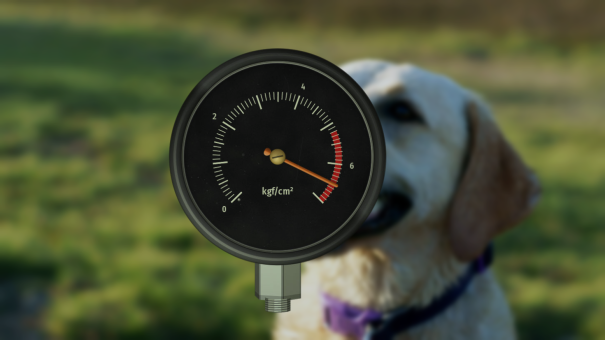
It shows 6.5 kg/cm²
